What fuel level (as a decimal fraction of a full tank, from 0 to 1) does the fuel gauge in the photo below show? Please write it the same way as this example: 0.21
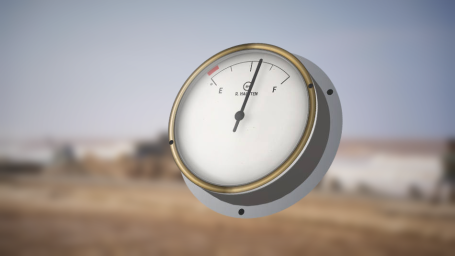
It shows 0.625
